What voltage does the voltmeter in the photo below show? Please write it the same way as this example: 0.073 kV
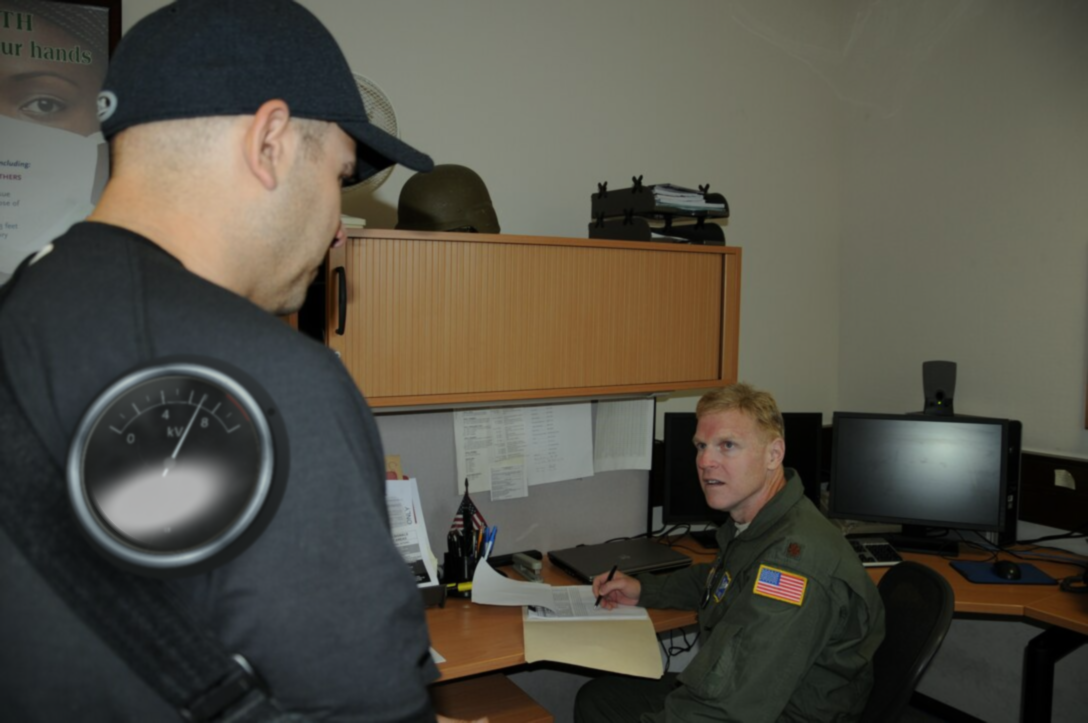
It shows 7 kV
